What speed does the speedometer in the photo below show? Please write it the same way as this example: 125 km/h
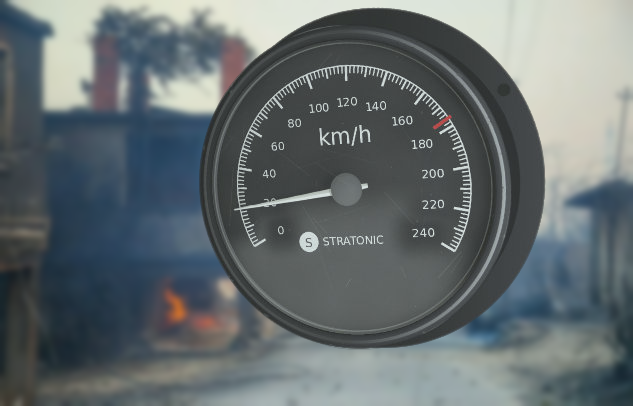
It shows 20 km/h
